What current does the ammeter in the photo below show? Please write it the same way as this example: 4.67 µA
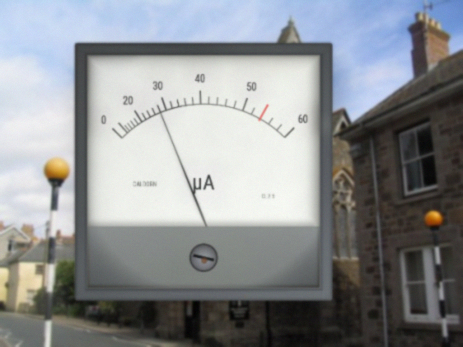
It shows 28 µA
